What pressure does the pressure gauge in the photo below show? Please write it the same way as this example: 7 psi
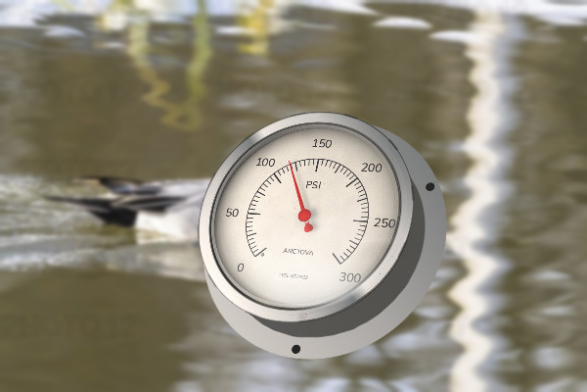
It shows 120 psi
